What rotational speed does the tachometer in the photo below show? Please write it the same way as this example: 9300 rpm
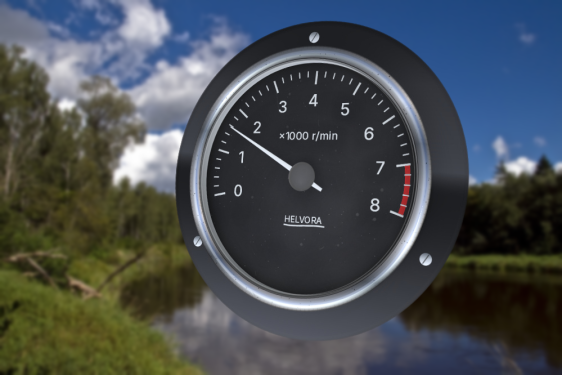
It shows 1600 rpm
